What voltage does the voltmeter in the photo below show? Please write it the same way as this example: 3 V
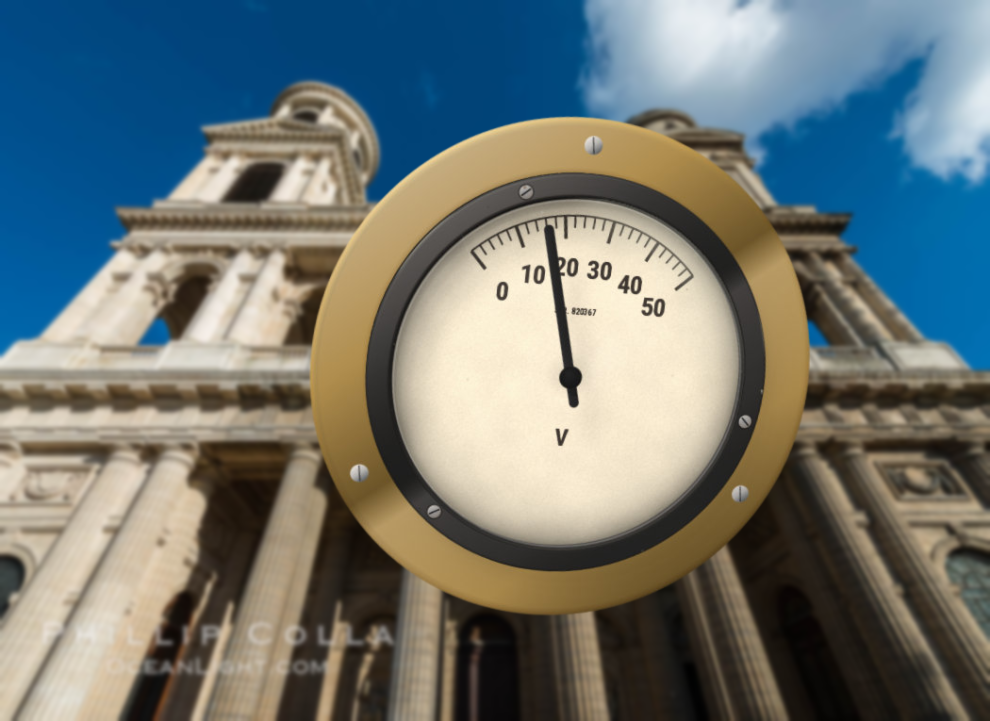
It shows 16 V
